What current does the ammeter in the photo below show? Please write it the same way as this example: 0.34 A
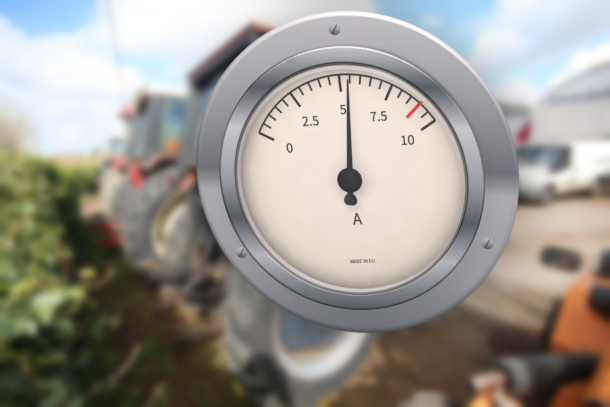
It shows 5.5 A
